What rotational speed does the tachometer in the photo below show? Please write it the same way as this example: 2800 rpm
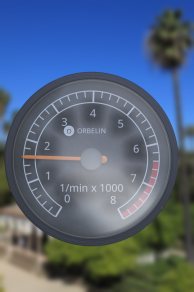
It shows 1600 rpm
